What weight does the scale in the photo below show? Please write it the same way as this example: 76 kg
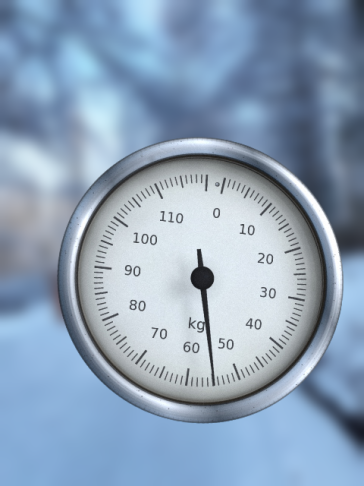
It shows 55 kg
